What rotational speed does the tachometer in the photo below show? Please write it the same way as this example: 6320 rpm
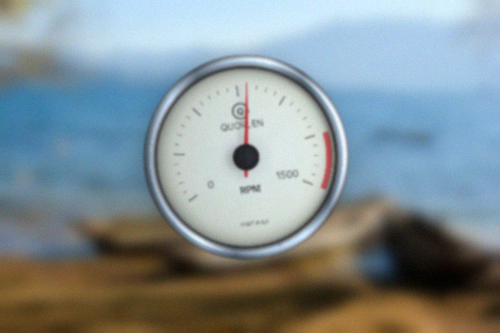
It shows 800 rpm
